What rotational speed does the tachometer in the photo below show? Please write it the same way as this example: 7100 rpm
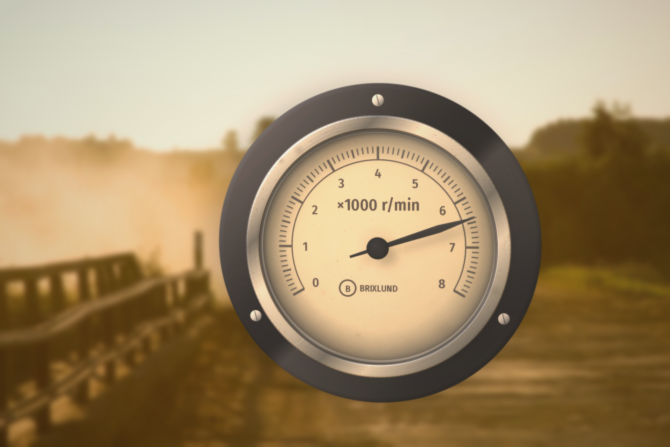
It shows 6400 rpm
